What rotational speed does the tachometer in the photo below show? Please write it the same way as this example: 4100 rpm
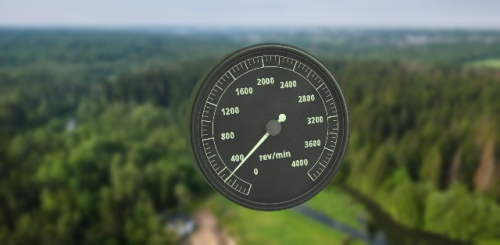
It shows 300 rpm
